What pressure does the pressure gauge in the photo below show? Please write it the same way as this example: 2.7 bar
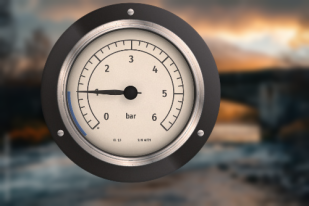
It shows 1 bar
